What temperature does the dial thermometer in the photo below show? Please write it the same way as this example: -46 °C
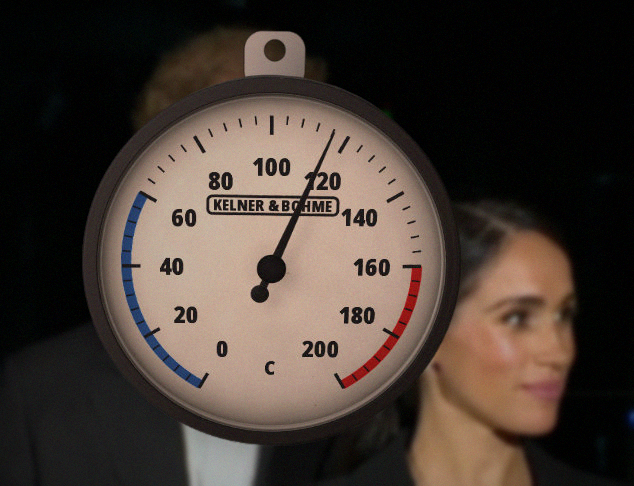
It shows 116 °C
